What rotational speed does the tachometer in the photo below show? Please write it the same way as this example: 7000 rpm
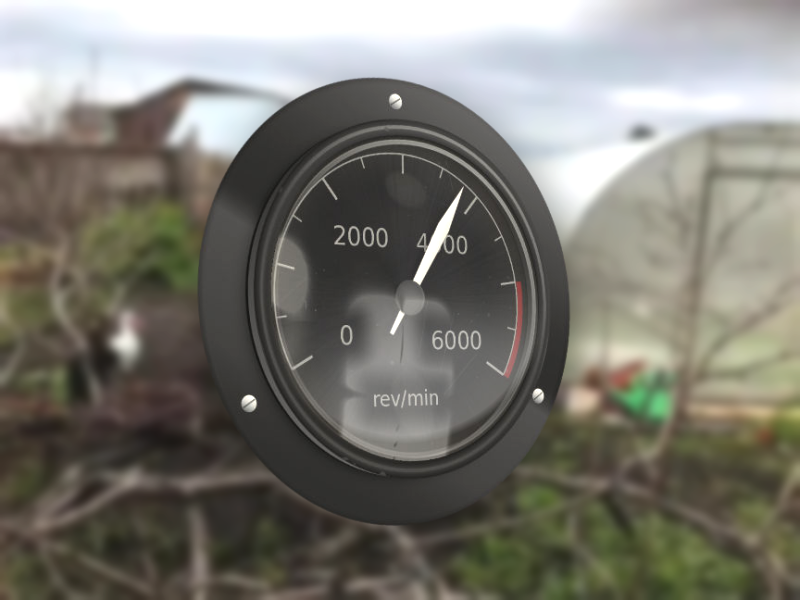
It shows 3750 rpm
